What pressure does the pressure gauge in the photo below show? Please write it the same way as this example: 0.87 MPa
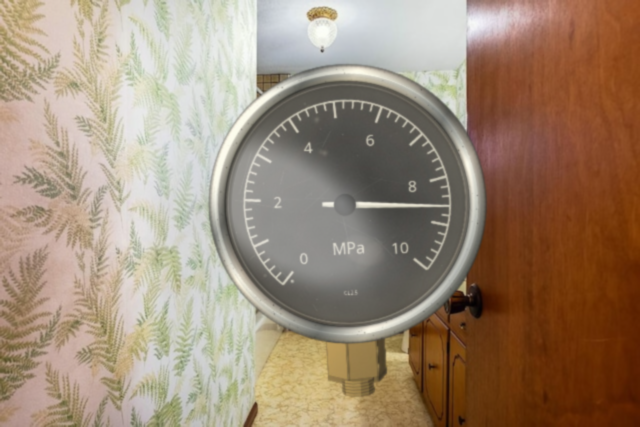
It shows 8.6 MPa
